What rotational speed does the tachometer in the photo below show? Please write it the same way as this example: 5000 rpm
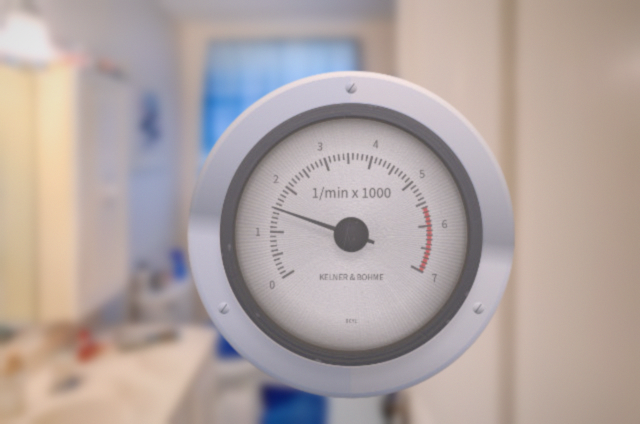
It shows 1500 rpm
